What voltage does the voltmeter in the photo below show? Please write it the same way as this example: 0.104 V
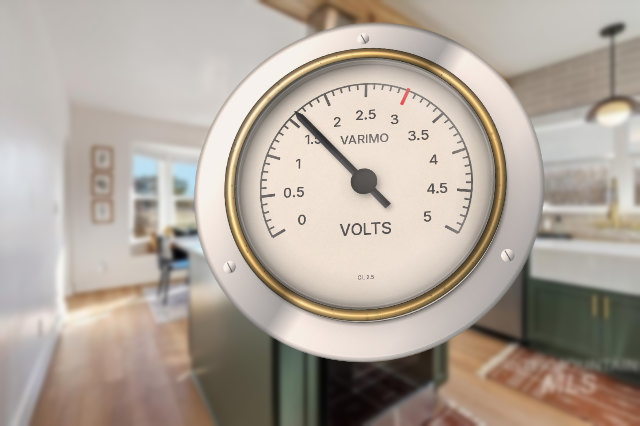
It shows 1.6 V
